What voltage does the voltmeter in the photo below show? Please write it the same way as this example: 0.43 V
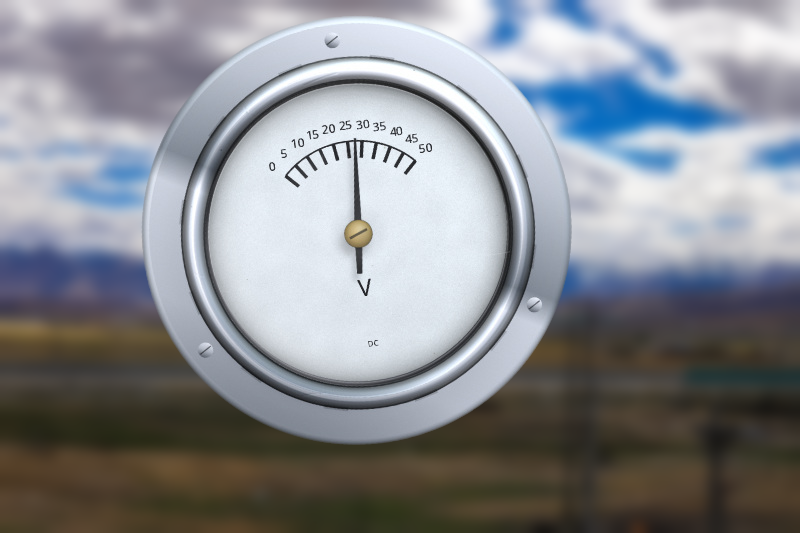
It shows 27.5 V
